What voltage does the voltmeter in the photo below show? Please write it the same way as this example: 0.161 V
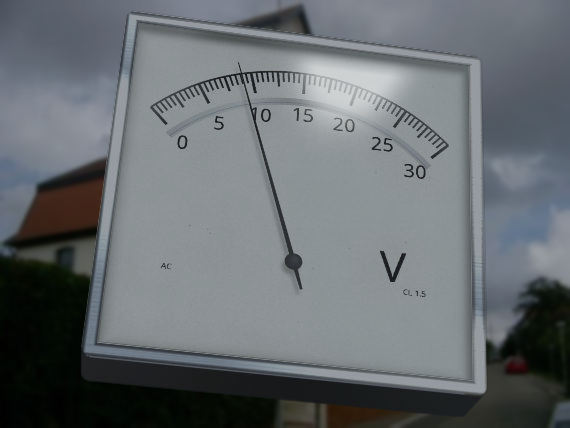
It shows 9 V
